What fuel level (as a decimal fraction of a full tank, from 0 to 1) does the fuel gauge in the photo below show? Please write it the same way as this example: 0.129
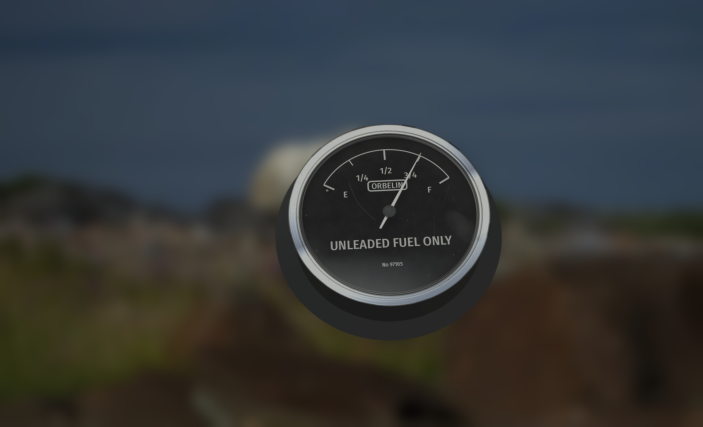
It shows 0.75
